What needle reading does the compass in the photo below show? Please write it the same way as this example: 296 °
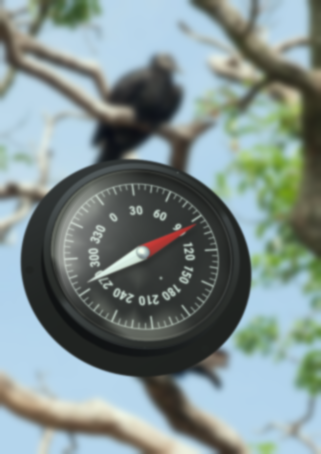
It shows 95 °
